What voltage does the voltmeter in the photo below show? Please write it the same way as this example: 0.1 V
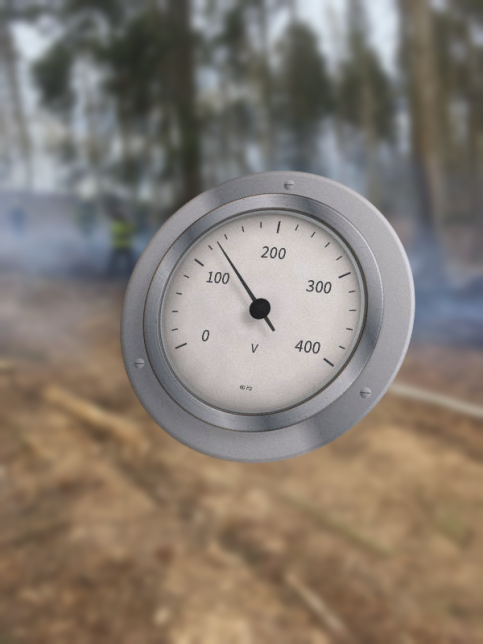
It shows 130 V
